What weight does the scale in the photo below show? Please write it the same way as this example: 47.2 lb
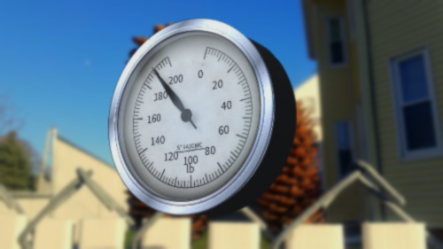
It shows 190 lb
